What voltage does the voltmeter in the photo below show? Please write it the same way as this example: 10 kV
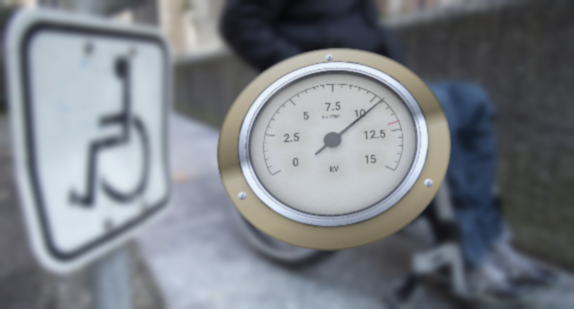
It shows 10.5 kV
